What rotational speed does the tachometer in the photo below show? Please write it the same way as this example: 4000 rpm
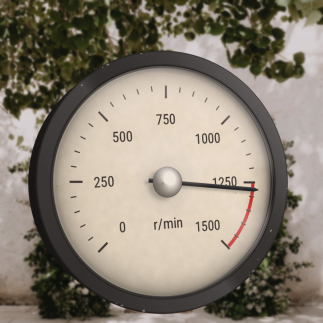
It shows 1275 rpm
